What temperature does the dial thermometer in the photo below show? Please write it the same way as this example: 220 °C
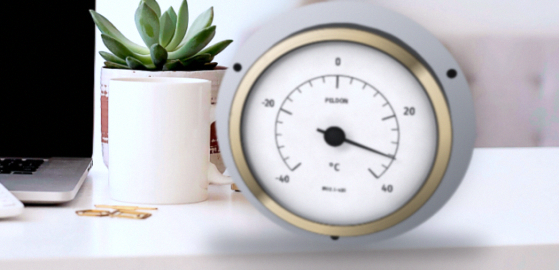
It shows 32 °C
